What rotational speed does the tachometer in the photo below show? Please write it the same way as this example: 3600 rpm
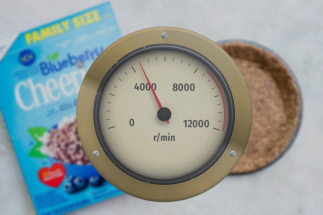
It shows 4500 rpm
